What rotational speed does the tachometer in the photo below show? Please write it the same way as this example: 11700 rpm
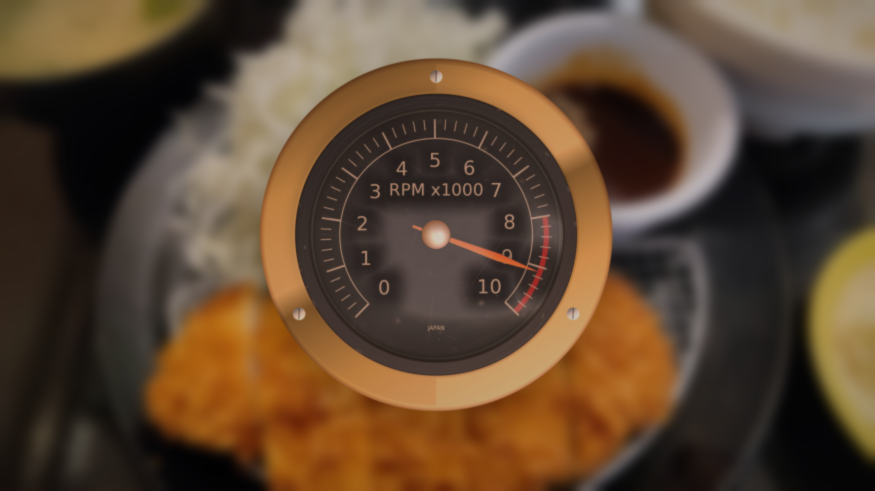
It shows 9100 rpm
